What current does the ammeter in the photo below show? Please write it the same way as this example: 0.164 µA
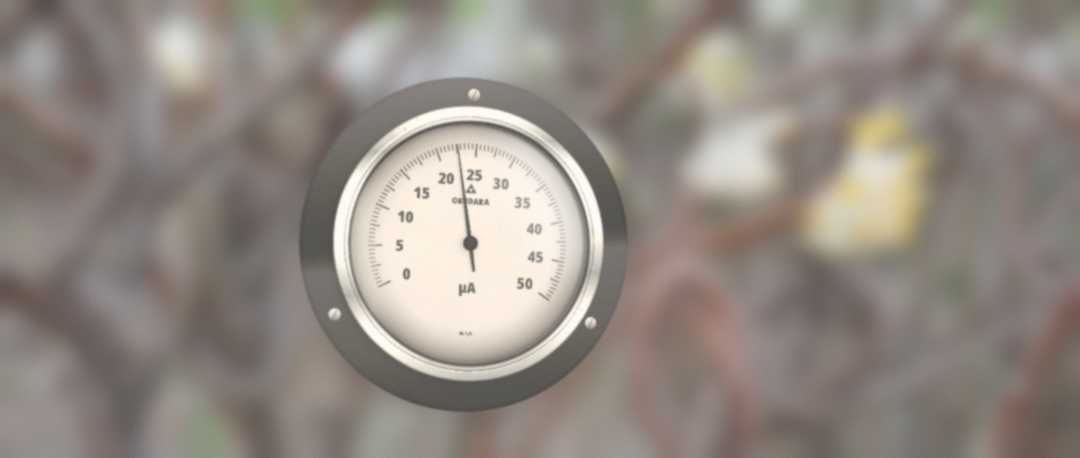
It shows 22.5 µA
